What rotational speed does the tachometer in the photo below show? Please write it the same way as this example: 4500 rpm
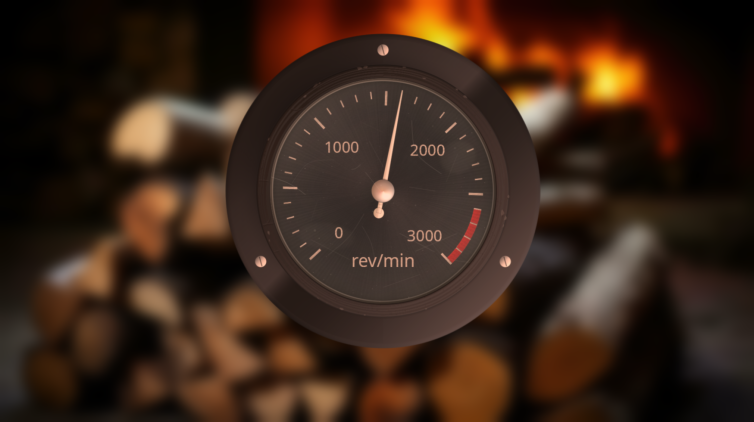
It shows 1600 rpm
